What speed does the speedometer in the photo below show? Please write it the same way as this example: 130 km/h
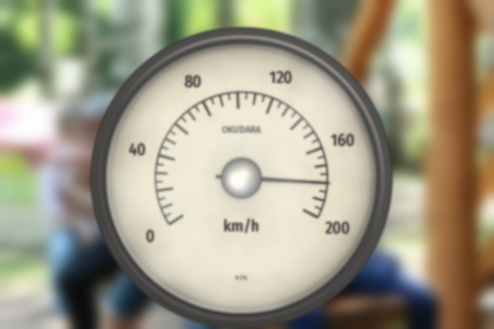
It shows 180 km/h
